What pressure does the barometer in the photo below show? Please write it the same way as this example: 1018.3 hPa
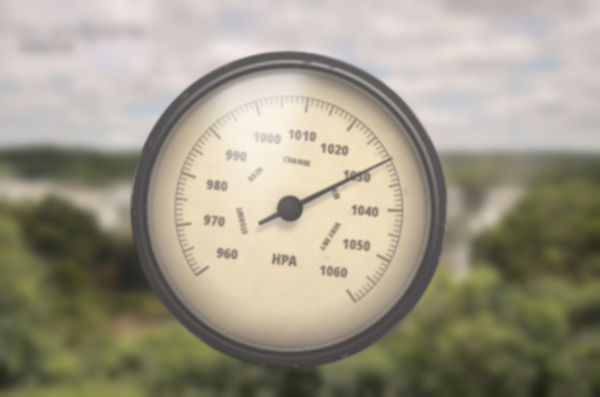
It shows 1030 hPa
